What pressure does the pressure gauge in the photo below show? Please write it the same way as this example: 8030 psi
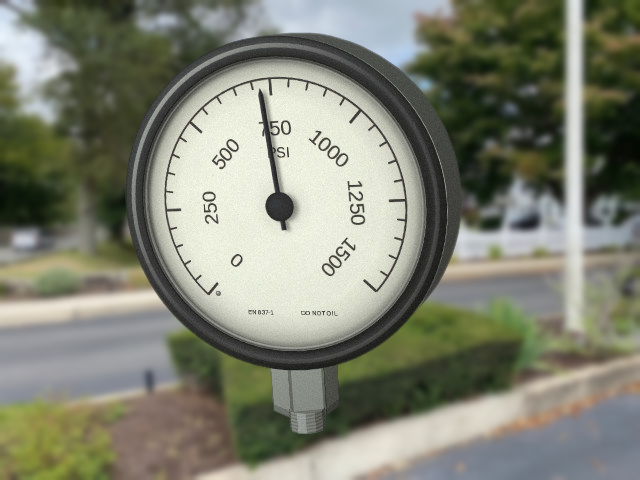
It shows 725 psi
